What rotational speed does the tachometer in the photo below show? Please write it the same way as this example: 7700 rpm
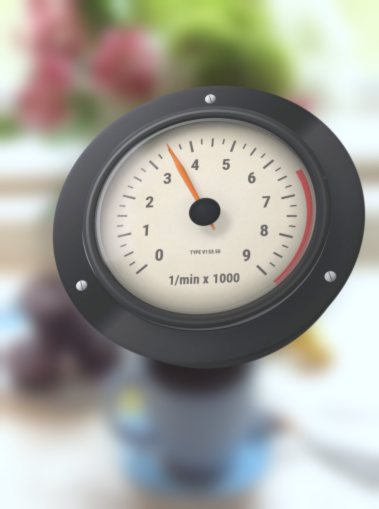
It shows 3500 rpm
